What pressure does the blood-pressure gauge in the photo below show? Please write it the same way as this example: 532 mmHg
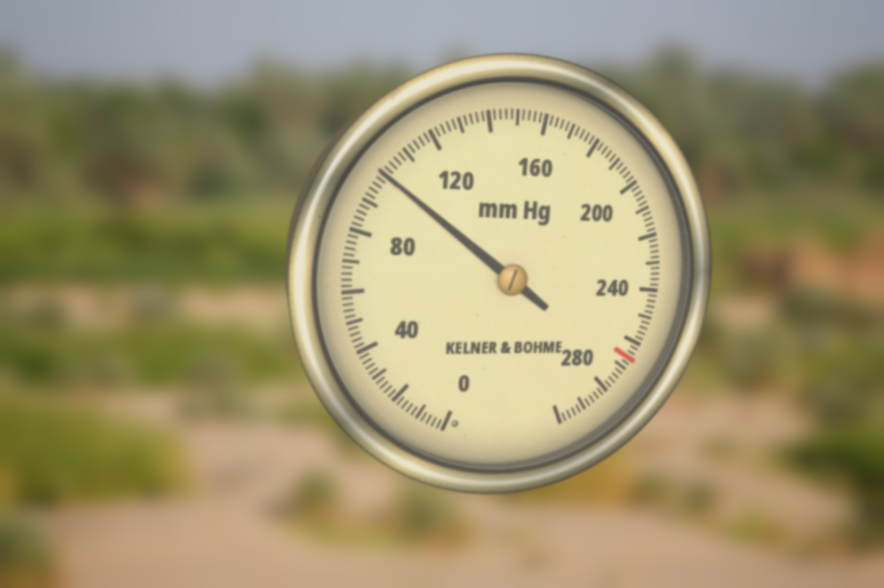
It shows 100 mmHg
